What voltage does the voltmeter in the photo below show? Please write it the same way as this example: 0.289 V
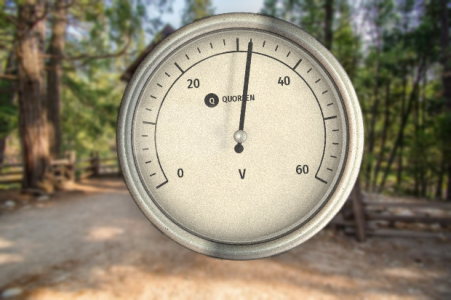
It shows 32 V
